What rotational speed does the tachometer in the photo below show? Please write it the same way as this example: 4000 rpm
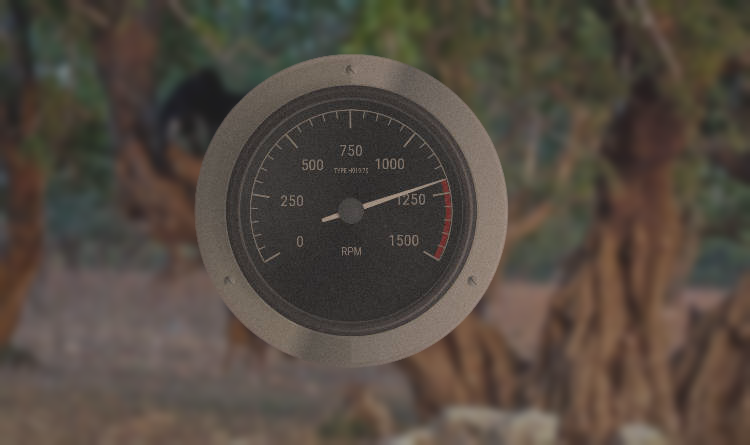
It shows 1200 rpm
